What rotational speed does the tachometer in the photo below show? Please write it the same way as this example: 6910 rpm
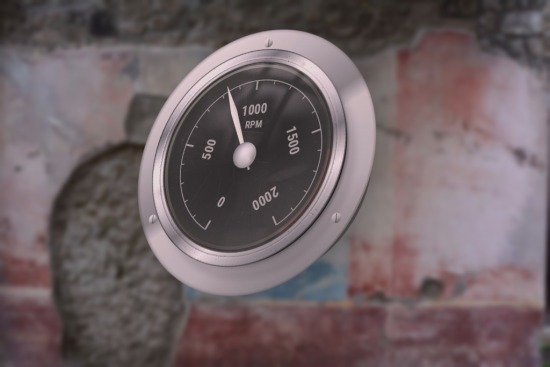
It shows 850 rpm
